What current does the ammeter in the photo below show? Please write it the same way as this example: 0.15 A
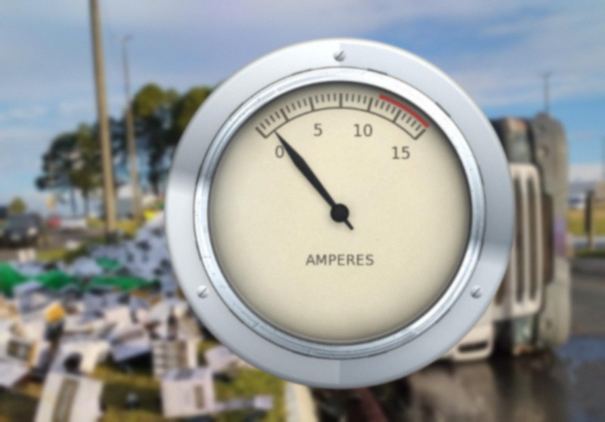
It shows 1 A
